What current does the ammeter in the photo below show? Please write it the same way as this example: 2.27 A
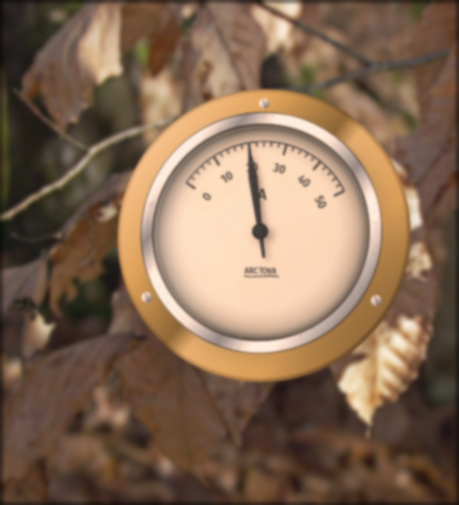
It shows 20 A
